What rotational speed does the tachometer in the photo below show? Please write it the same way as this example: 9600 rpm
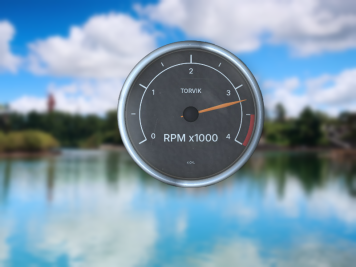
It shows 3250 rpm
